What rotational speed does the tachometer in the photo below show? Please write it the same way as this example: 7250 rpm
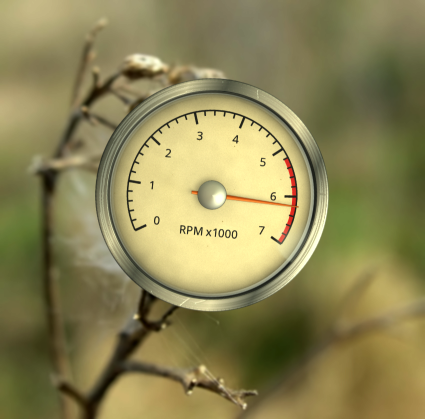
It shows 6200 rpm
